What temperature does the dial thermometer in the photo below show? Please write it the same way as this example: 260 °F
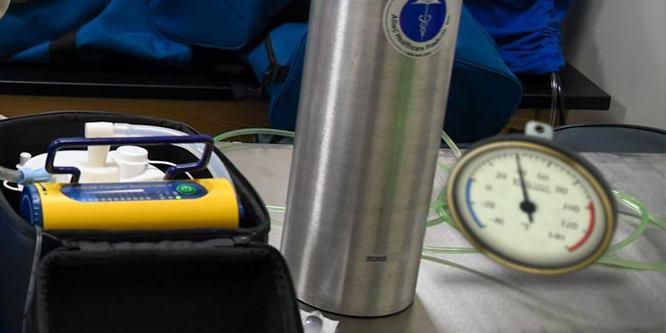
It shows 40 °F
